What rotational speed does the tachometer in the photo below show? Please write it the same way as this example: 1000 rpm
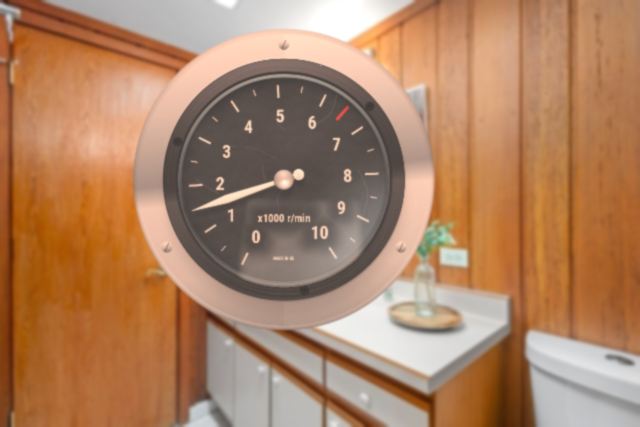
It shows 1500 rpm
